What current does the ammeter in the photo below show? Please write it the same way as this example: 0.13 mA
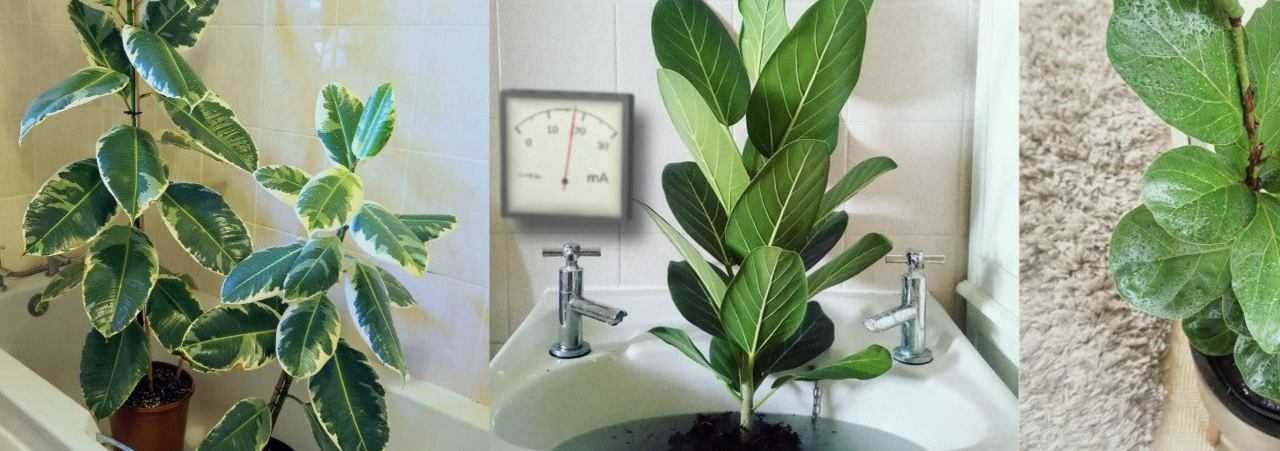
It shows 17.5 mA
